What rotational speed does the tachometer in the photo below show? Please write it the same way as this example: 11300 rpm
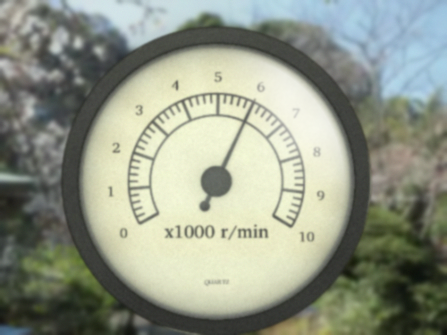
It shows 6000 rpm
